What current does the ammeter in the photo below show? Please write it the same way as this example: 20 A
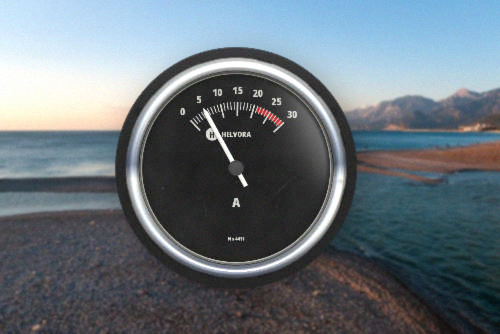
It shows 5 A
